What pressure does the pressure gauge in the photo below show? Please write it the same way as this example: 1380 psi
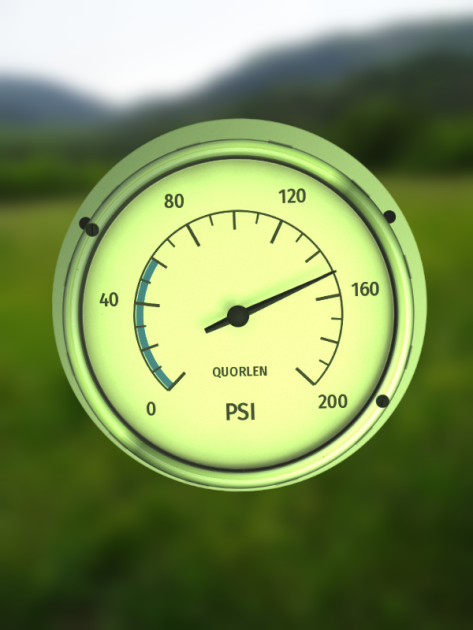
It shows 150 psi
